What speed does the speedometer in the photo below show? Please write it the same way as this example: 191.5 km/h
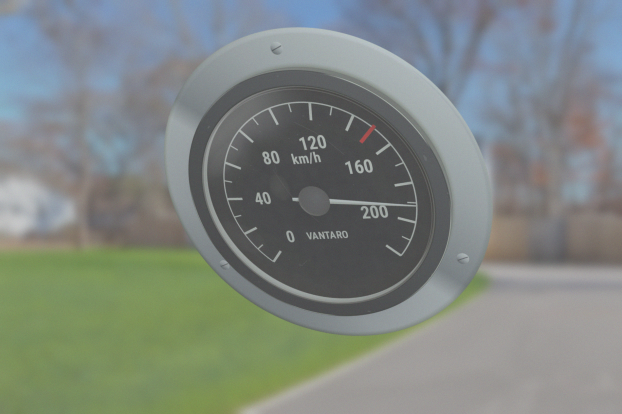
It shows 190 km/h
